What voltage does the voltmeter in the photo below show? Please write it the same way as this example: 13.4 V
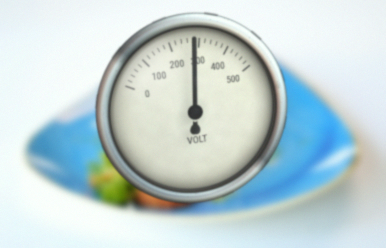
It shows 280 V
